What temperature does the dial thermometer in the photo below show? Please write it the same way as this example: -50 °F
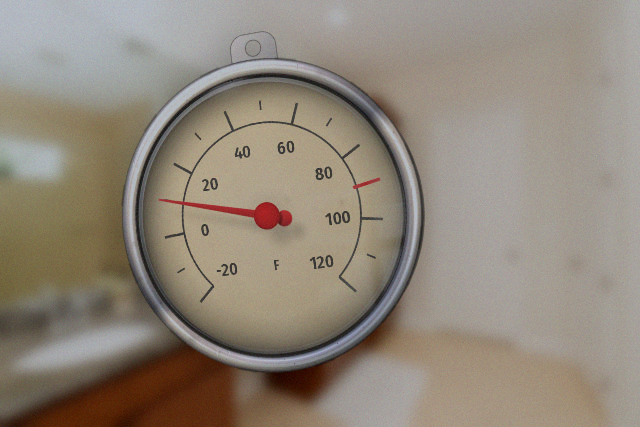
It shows 10 °F
